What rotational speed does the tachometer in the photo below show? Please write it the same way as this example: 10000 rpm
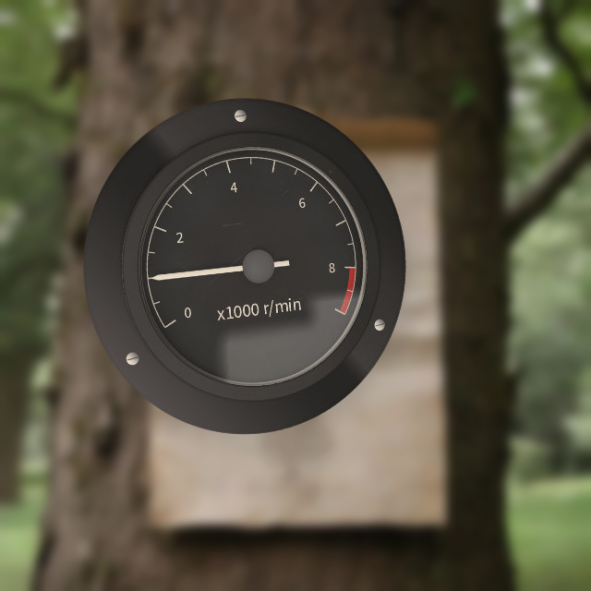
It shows 1000 rpm
